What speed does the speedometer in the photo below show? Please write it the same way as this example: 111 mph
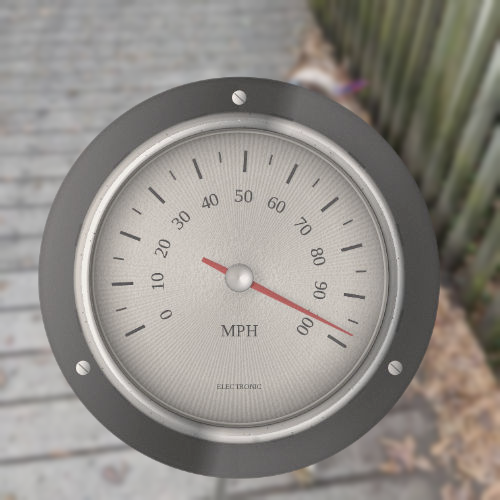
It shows 97.5 mph
